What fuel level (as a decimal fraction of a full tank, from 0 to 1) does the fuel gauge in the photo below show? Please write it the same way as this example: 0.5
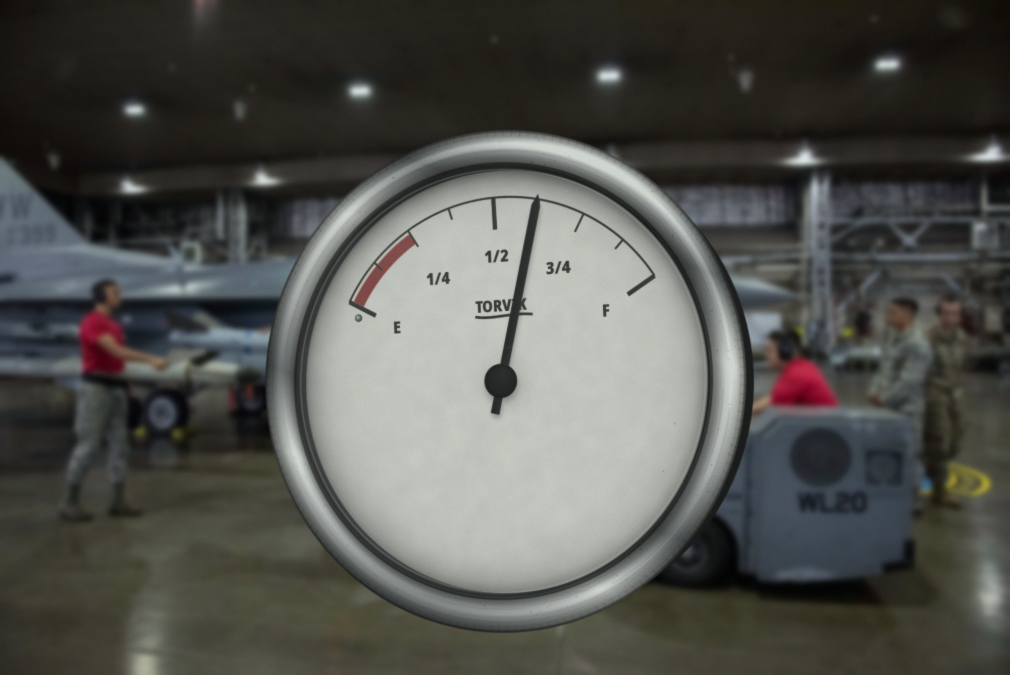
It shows 0.625
